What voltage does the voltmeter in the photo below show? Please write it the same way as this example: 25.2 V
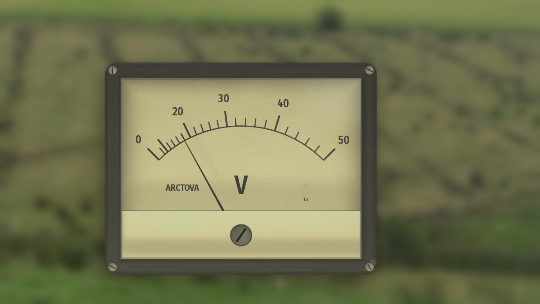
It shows 18 V
